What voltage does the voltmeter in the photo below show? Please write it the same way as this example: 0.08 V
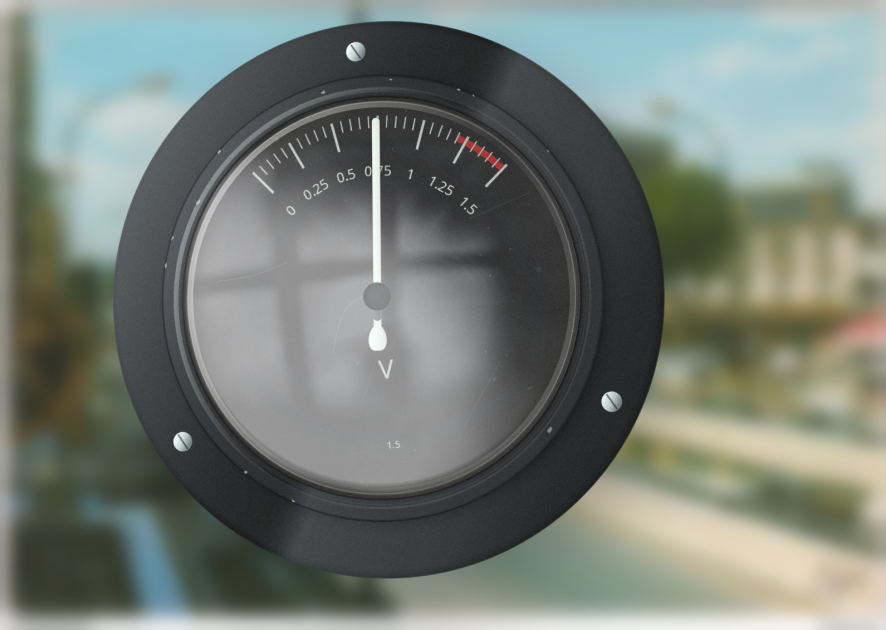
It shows 0.75 V
